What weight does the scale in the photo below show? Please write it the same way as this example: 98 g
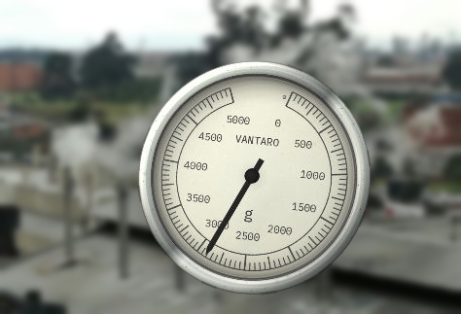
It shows 2900 g
